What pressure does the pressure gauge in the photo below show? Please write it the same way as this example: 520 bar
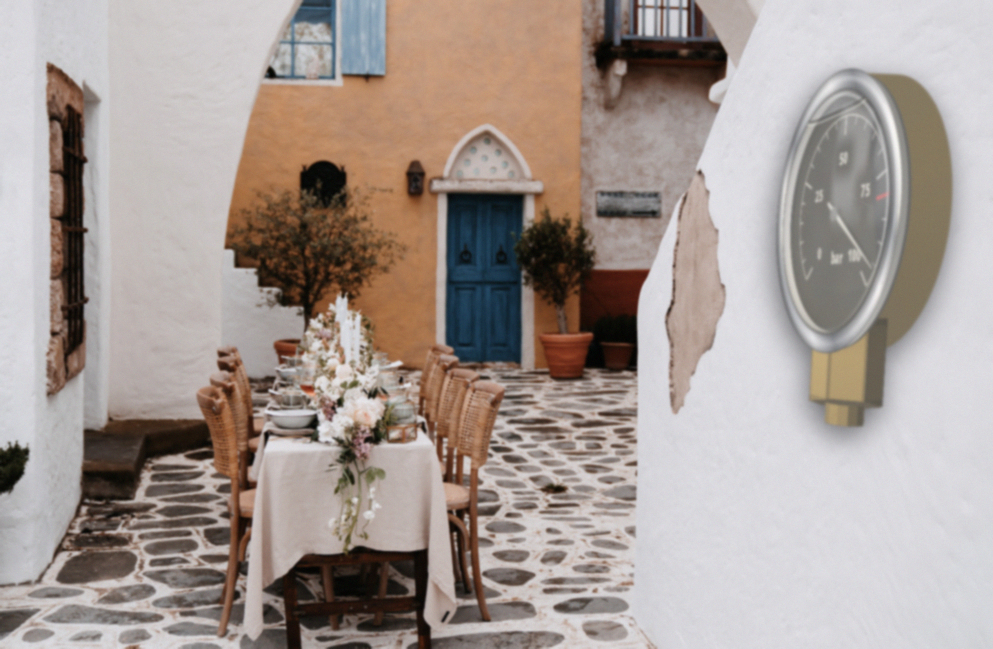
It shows 95 bar
